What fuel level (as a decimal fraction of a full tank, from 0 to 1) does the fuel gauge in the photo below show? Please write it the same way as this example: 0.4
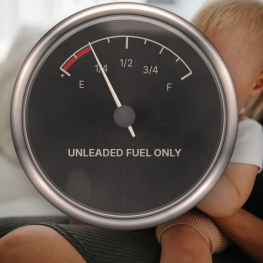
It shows 0.25
